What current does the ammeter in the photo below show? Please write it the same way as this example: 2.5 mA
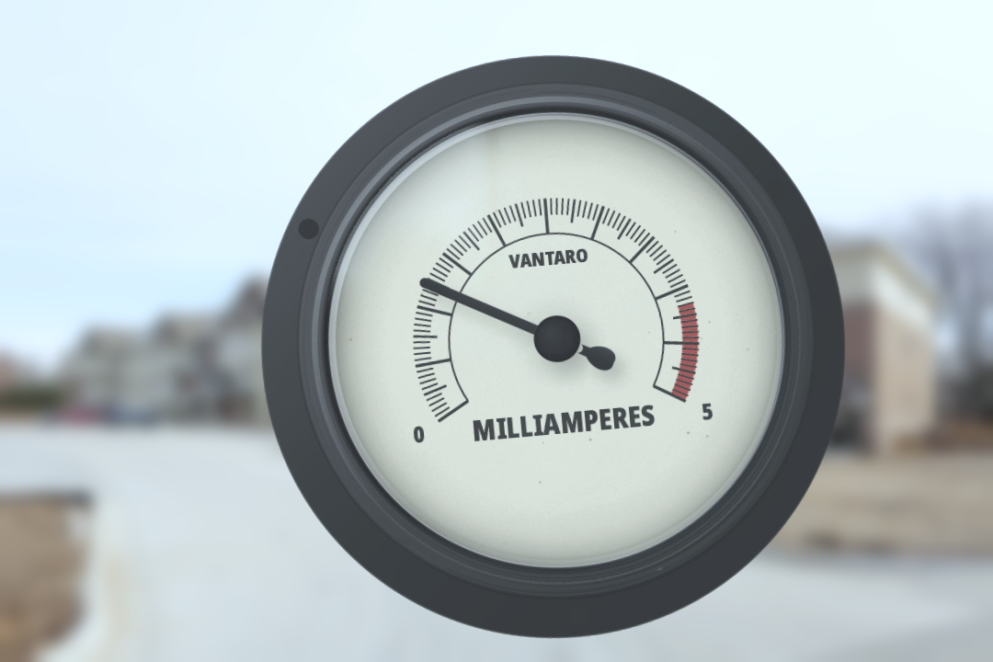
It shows 1.2 mA
